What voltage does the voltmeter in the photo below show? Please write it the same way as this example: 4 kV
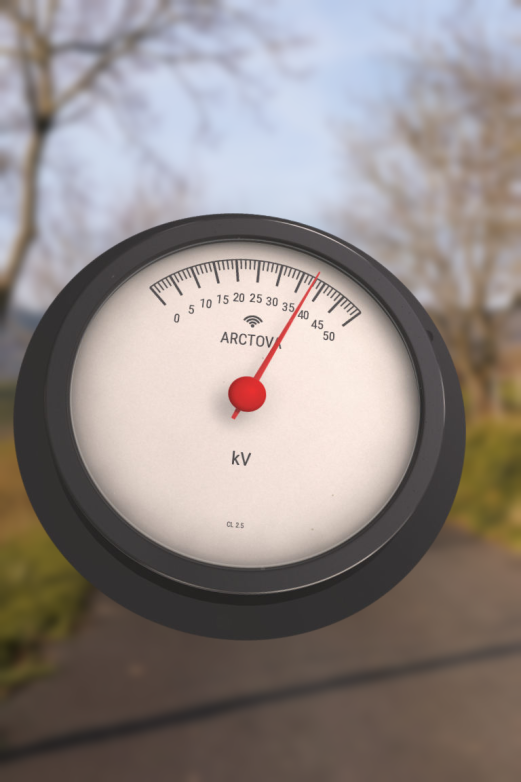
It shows 38 kV
